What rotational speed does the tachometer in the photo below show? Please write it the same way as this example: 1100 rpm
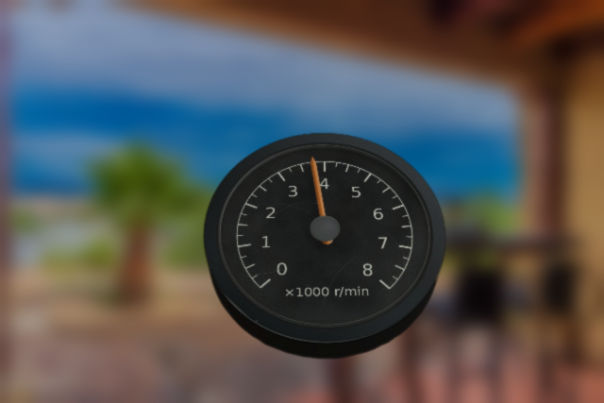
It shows 3750 rpm
